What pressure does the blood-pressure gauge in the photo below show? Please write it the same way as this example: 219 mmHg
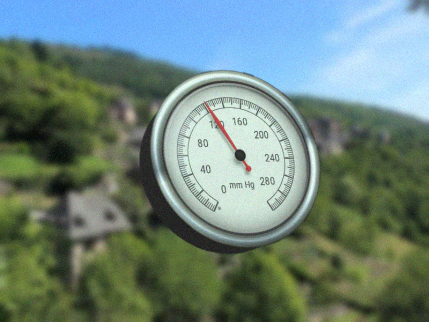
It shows 120 mmHg
